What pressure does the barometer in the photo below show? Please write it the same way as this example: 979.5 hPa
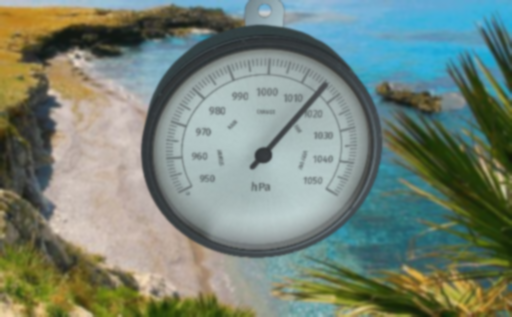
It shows 1015 hPa
